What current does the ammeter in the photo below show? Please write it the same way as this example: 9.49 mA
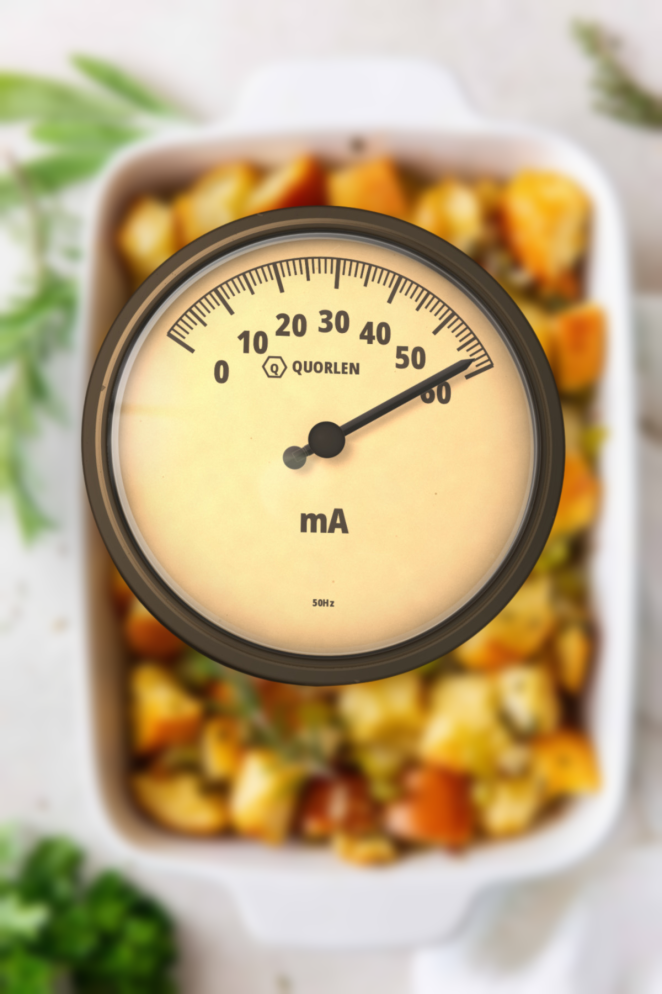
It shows 58 mA
